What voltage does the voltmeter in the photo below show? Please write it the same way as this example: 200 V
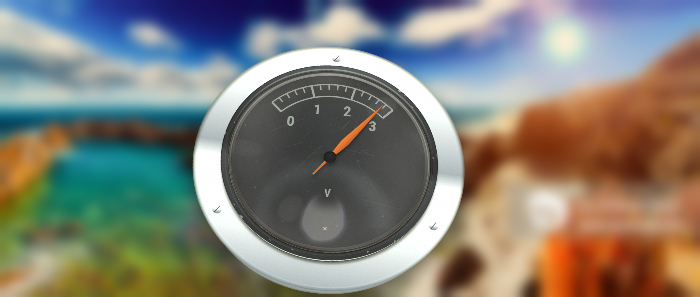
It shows 2.8 V
